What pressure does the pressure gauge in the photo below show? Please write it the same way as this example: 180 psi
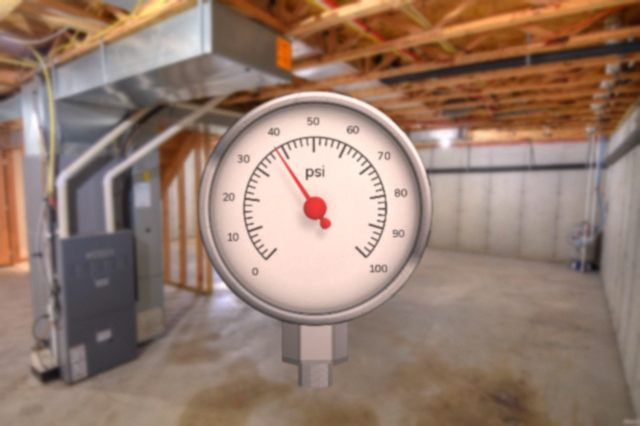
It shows 38 psi
